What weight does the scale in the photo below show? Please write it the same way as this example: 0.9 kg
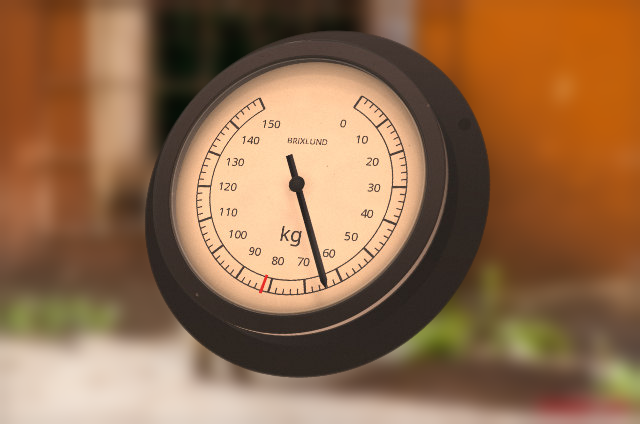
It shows 64 kg
